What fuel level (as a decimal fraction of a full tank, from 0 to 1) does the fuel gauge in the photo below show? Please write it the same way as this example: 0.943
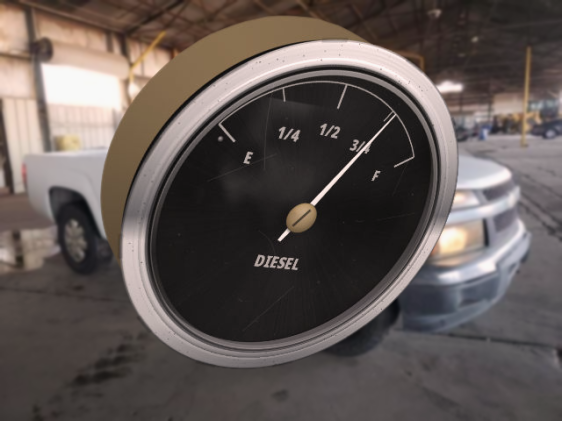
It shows 0.75
